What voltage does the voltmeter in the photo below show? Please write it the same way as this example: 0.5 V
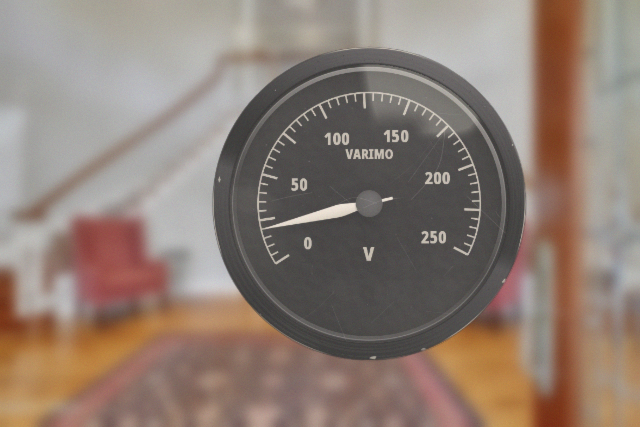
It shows 20 V
